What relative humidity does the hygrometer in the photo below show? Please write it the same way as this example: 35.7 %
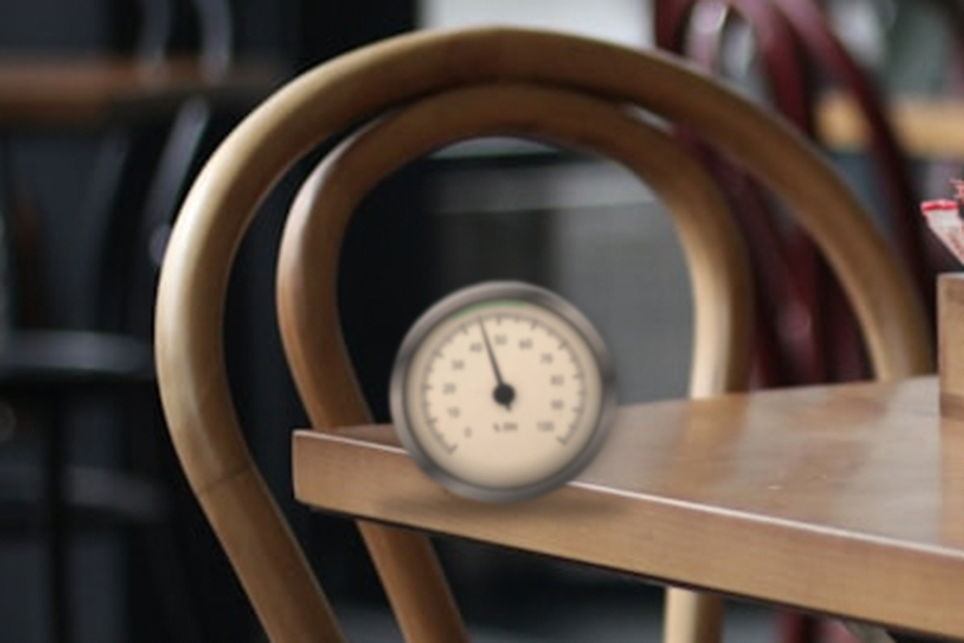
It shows 45 %
